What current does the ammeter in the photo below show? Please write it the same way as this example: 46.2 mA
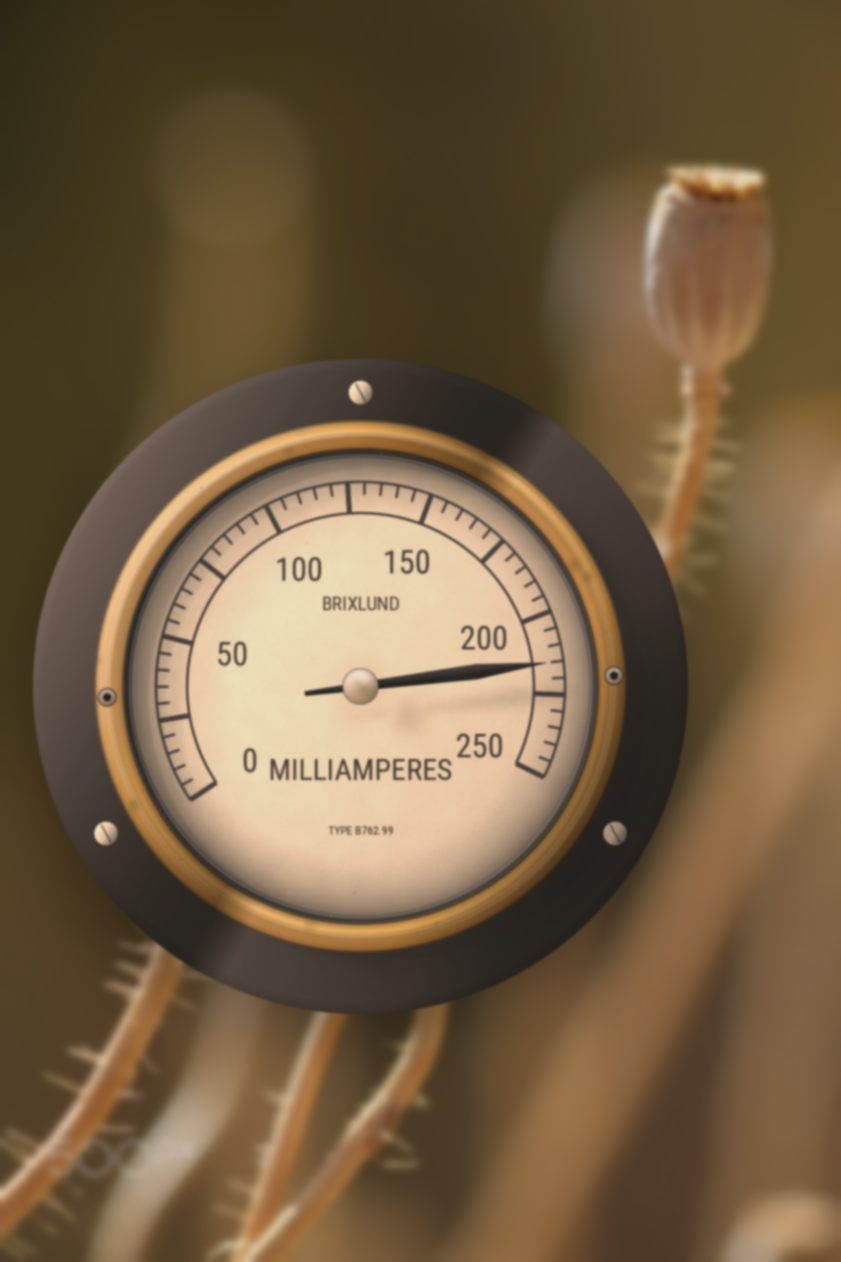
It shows 215 mA
